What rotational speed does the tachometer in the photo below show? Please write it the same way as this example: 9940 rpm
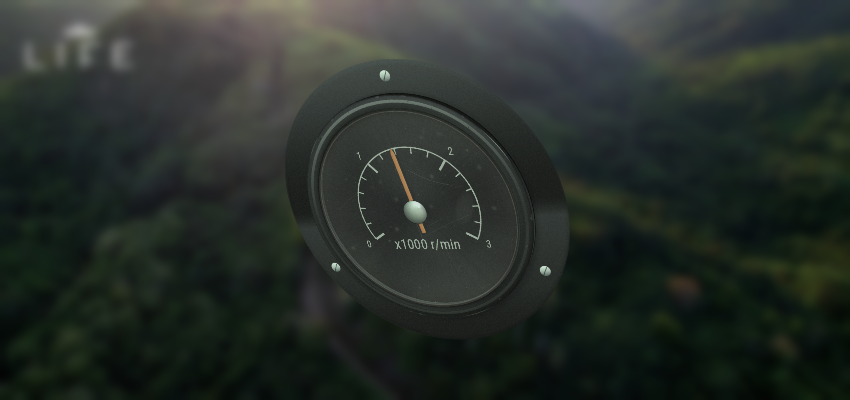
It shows 1400 rpm
